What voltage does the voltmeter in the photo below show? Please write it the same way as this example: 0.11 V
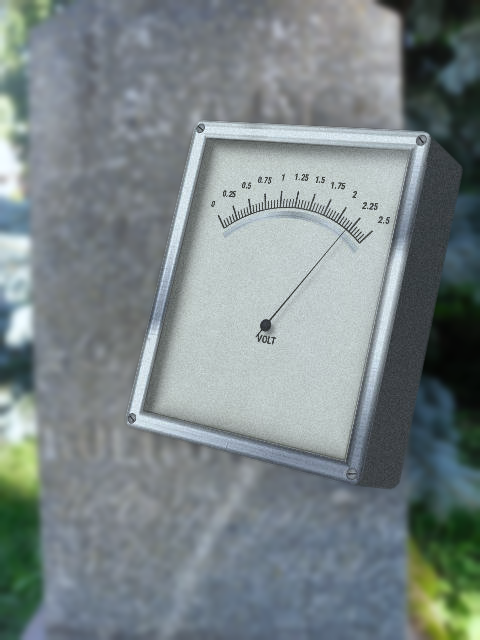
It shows 2.25 V
